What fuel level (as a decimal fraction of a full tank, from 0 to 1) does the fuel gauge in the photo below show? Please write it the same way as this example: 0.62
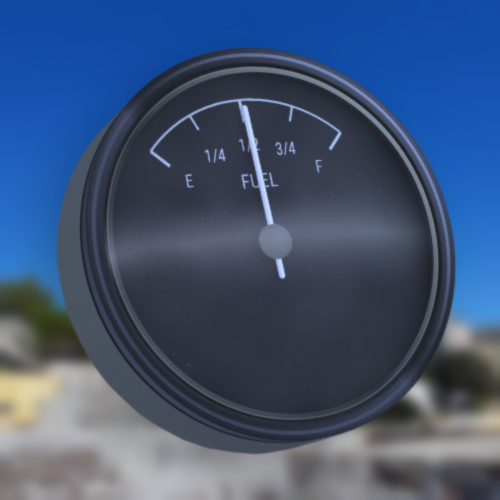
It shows 0.5
